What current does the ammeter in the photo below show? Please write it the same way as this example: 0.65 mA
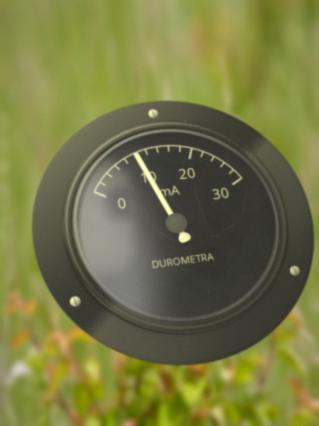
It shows 10 mA
